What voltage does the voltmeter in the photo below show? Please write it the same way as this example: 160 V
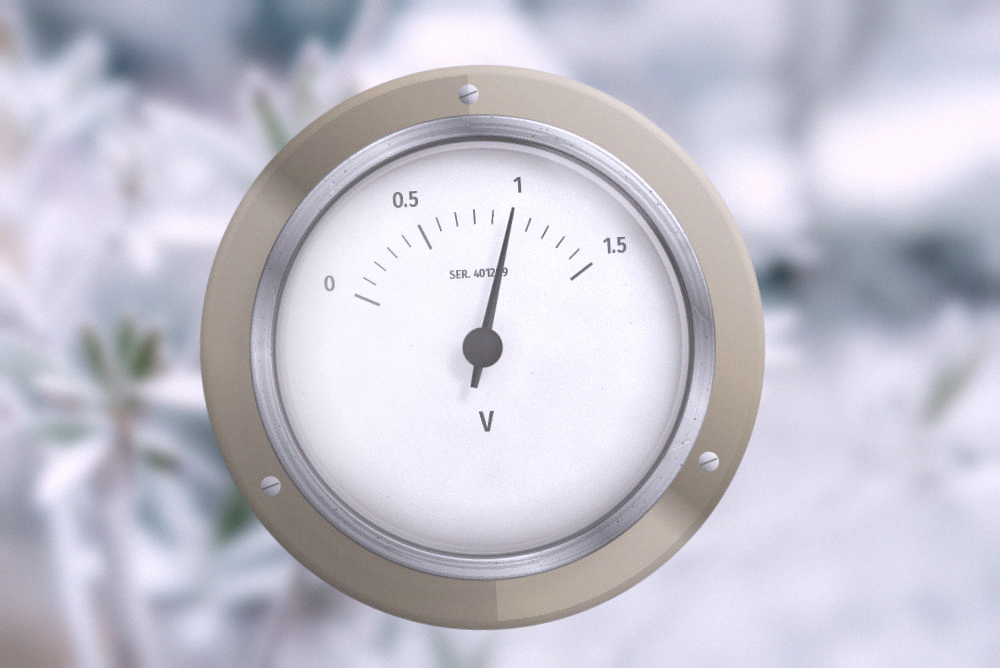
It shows 1 V
